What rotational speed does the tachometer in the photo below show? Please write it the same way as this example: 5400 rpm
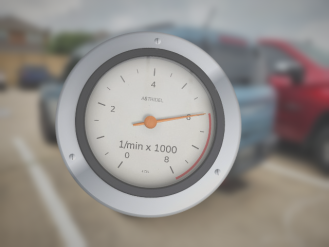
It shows 6000 rpm
